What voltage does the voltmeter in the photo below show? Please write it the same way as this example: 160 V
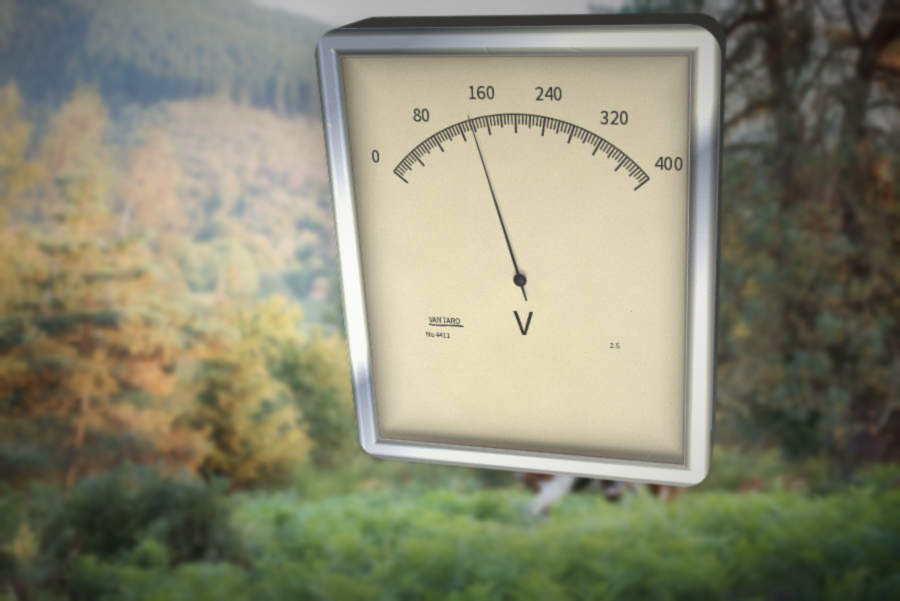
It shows 140 V
